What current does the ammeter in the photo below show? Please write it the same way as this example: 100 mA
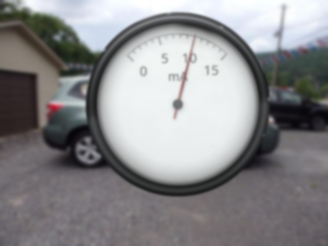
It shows 10 mA
